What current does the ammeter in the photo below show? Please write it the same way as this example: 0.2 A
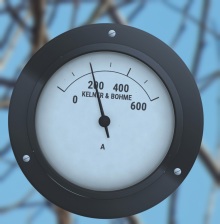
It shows 200 A
